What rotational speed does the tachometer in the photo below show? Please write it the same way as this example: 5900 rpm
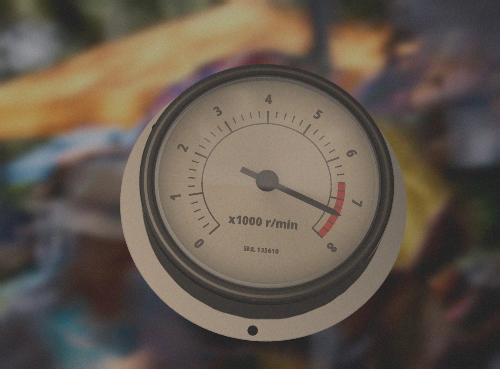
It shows 7400 rpm
